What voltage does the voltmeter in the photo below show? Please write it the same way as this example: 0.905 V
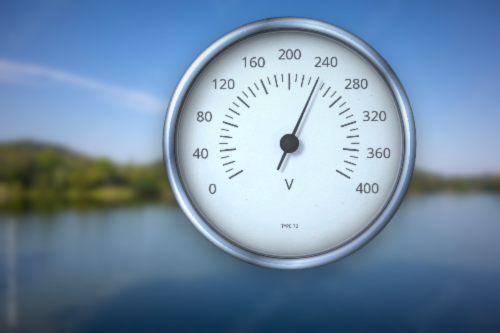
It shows 240 V
